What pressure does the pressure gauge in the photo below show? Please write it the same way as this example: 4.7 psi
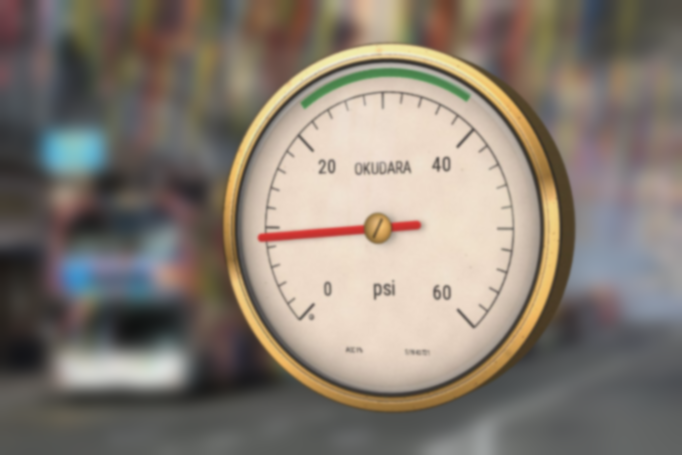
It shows 9 psi
